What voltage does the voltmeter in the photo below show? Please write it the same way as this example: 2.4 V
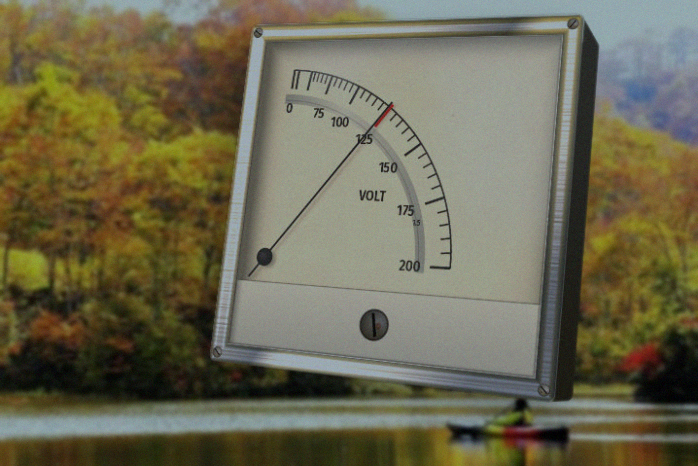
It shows 125 V
